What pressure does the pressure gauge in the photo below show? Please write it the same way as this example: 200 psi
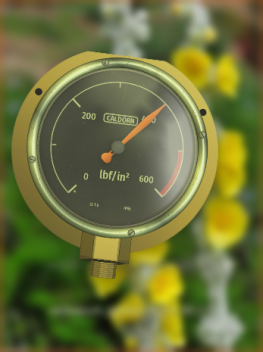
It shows 400 psi
